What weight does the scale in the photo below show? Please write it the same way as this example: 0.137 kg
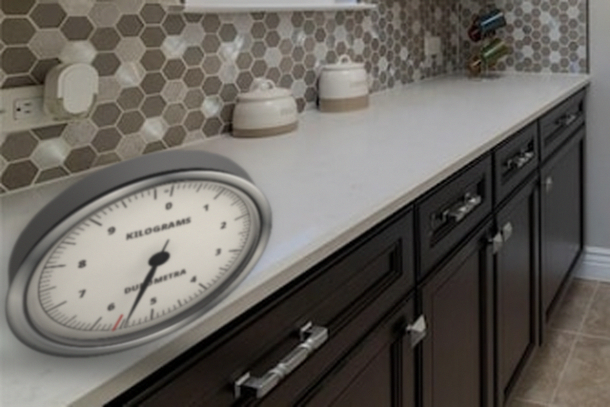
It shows 5.5 kg
